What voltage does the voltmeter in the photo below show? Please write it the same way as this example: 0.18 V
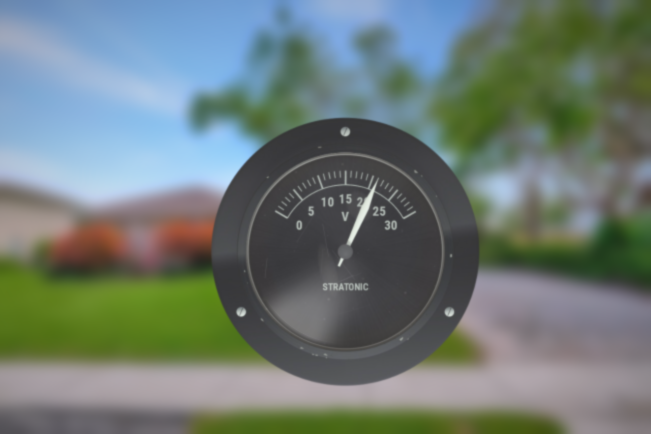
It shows 21 V
